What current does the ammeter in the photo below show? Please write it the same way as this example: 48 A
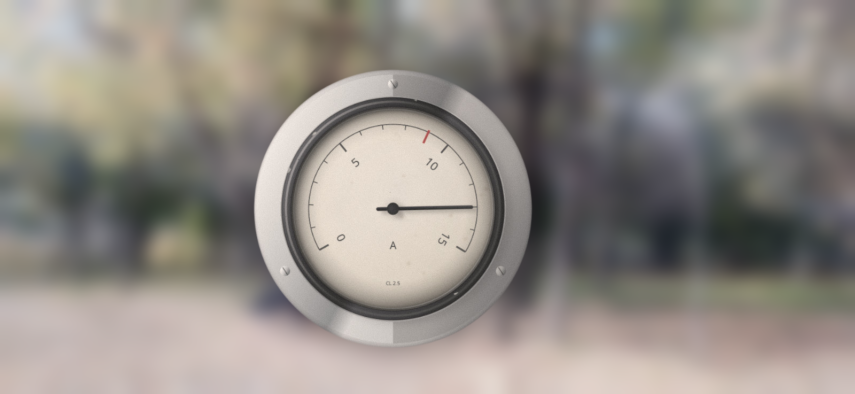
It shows 13 A
